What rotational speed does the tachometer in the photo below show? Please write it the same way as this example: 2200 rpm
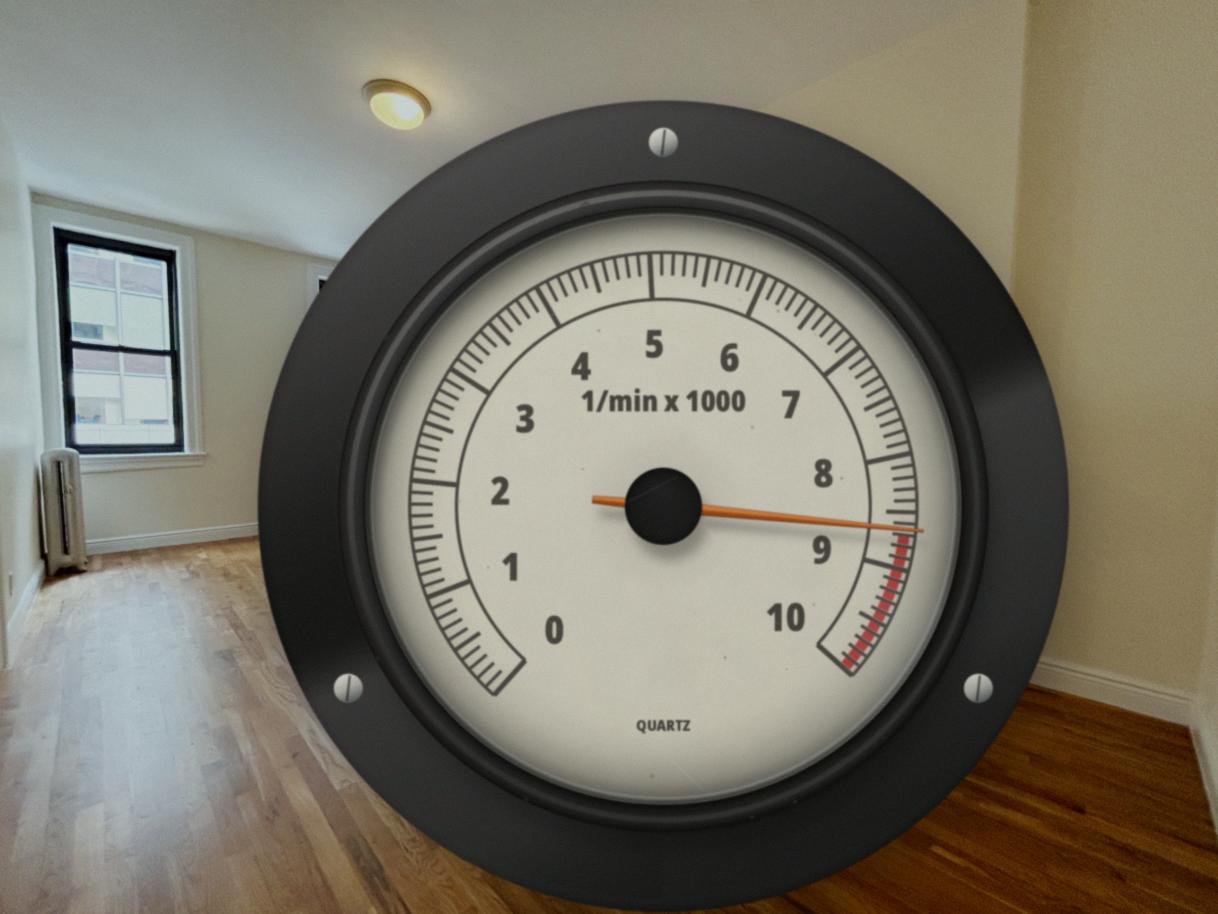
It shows 8650 rpm
